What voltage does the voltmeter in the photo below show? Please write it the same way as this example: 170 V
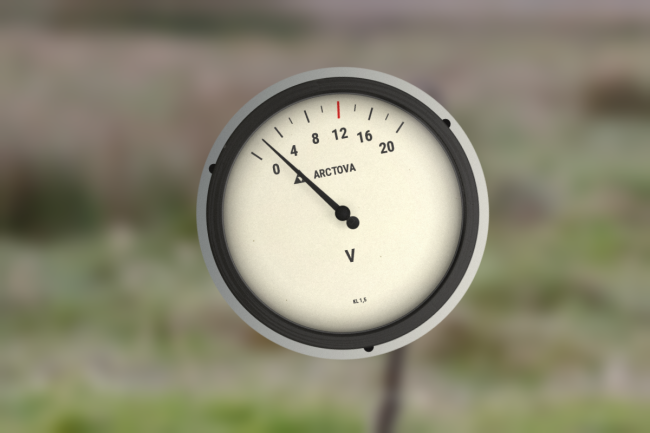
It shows 2 V
